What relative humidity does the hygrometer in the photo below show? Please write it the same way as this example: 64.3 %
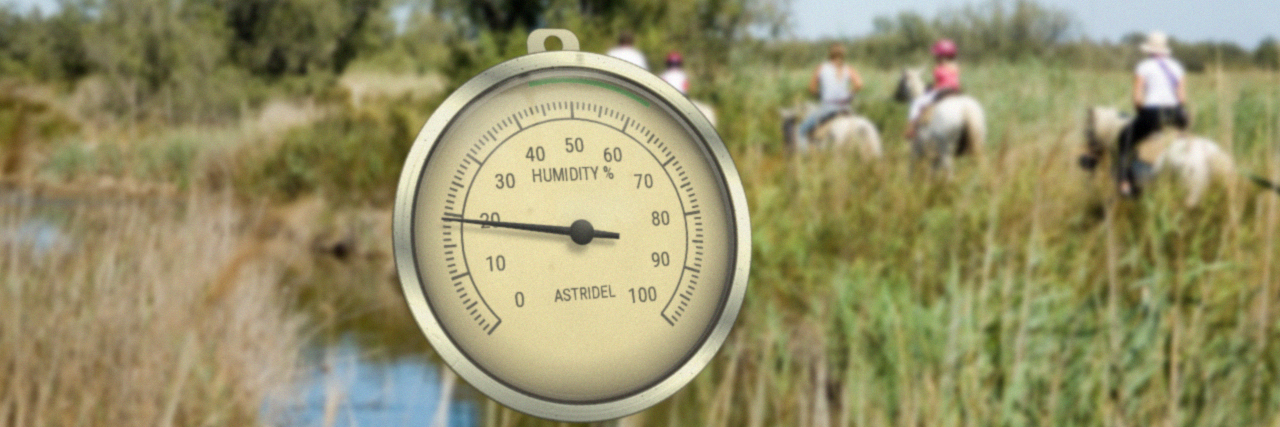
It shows 19 %
